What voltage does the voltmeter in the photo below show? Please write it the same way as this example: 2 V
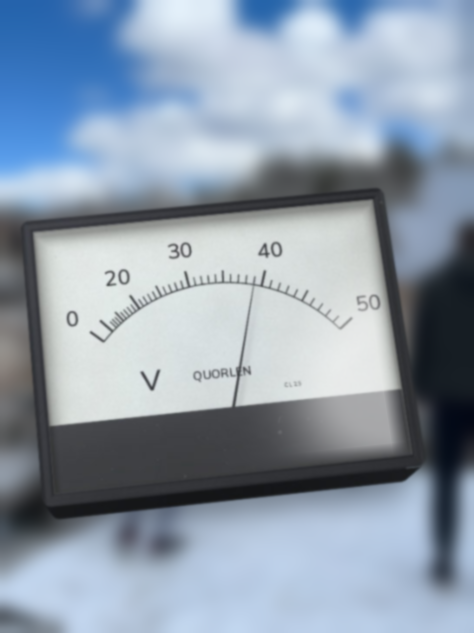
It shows 39 V
